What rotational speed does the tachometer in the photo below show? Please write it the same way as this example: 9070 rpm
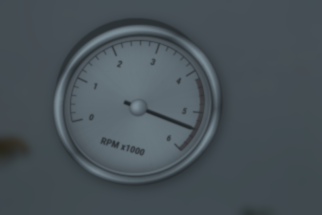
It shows 5400 rpm
